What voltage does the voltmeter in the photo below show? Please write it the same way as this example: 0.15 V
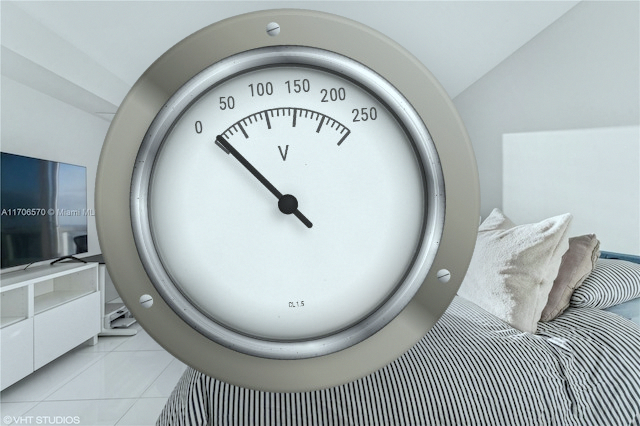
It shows 10 V
